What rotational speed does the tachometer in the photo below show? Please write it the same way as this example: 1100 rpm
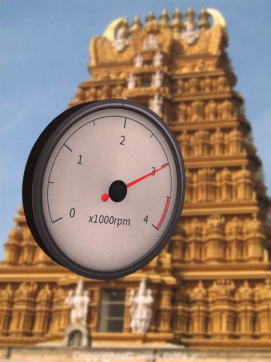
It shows 3000 rpm
